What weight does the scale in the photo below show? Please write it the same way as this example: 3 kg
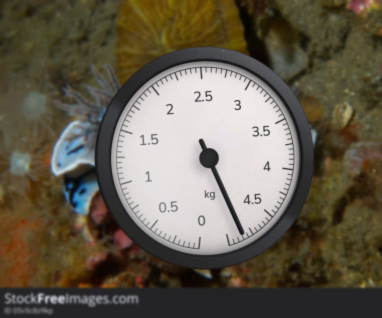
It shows 4.85 kg
